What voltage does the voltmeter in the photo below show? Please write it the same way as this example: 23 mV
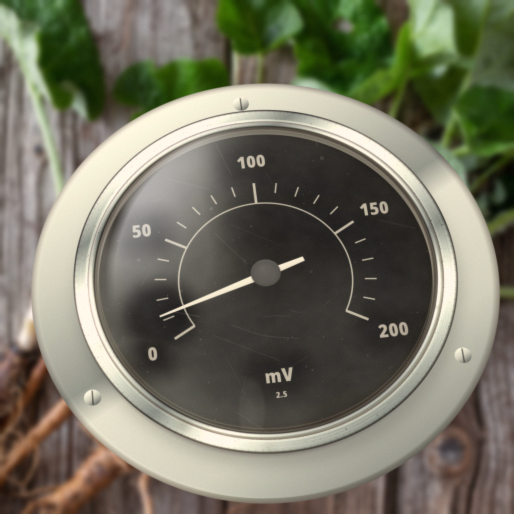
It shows 10 mV
